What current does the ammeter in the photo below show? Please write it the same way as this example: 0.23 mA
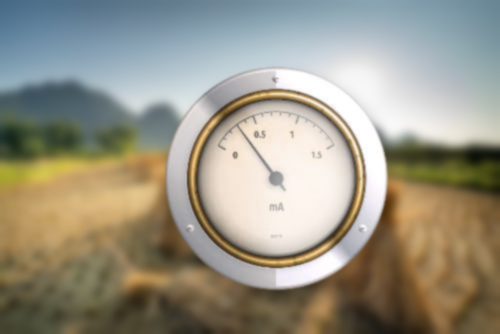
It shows 0.3 mA
